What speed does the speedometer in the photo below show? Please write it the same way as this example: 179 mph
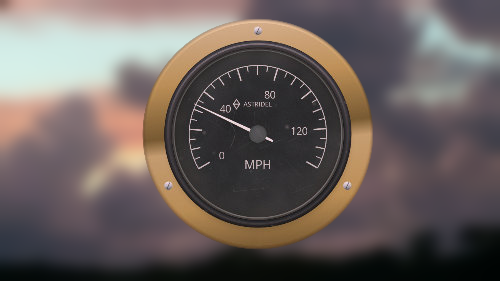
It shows 32.5 mph
